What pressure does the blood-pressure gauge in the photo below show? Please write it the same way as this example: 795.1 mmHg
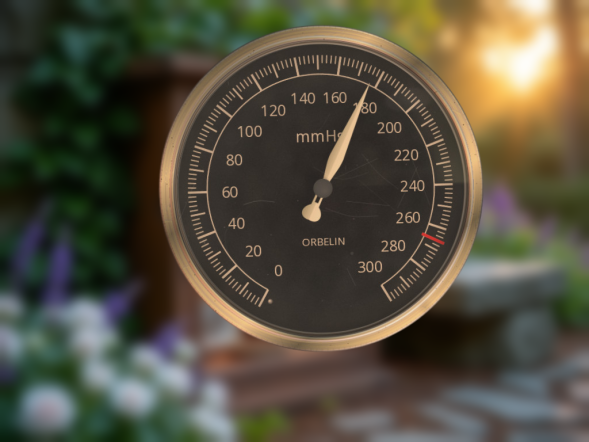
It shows 176 mmHg
